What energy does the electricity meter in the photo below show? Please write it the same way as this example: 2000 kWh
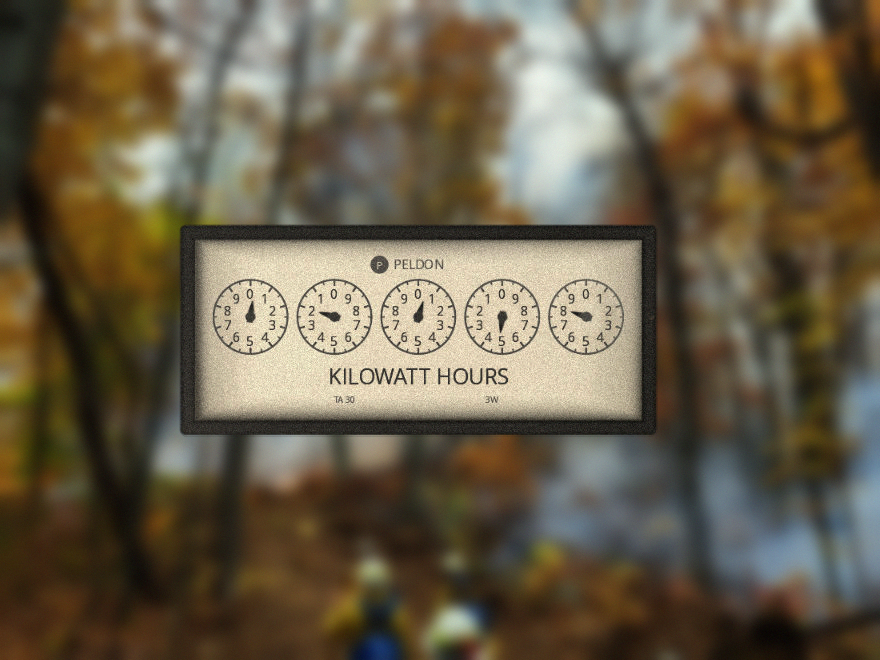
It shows 2048 kWh
